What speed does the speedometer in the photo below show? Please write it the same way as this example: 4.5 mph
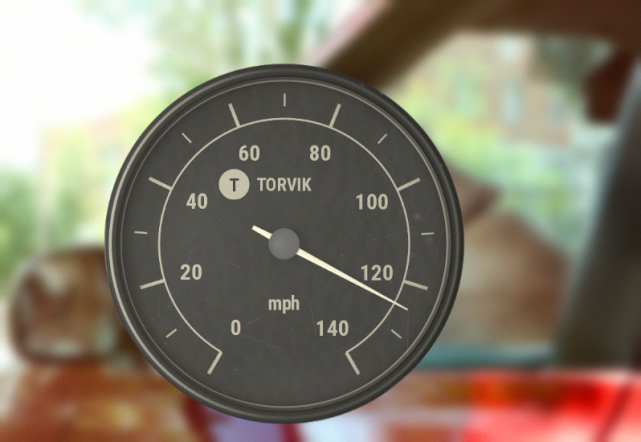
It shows 125 mph
